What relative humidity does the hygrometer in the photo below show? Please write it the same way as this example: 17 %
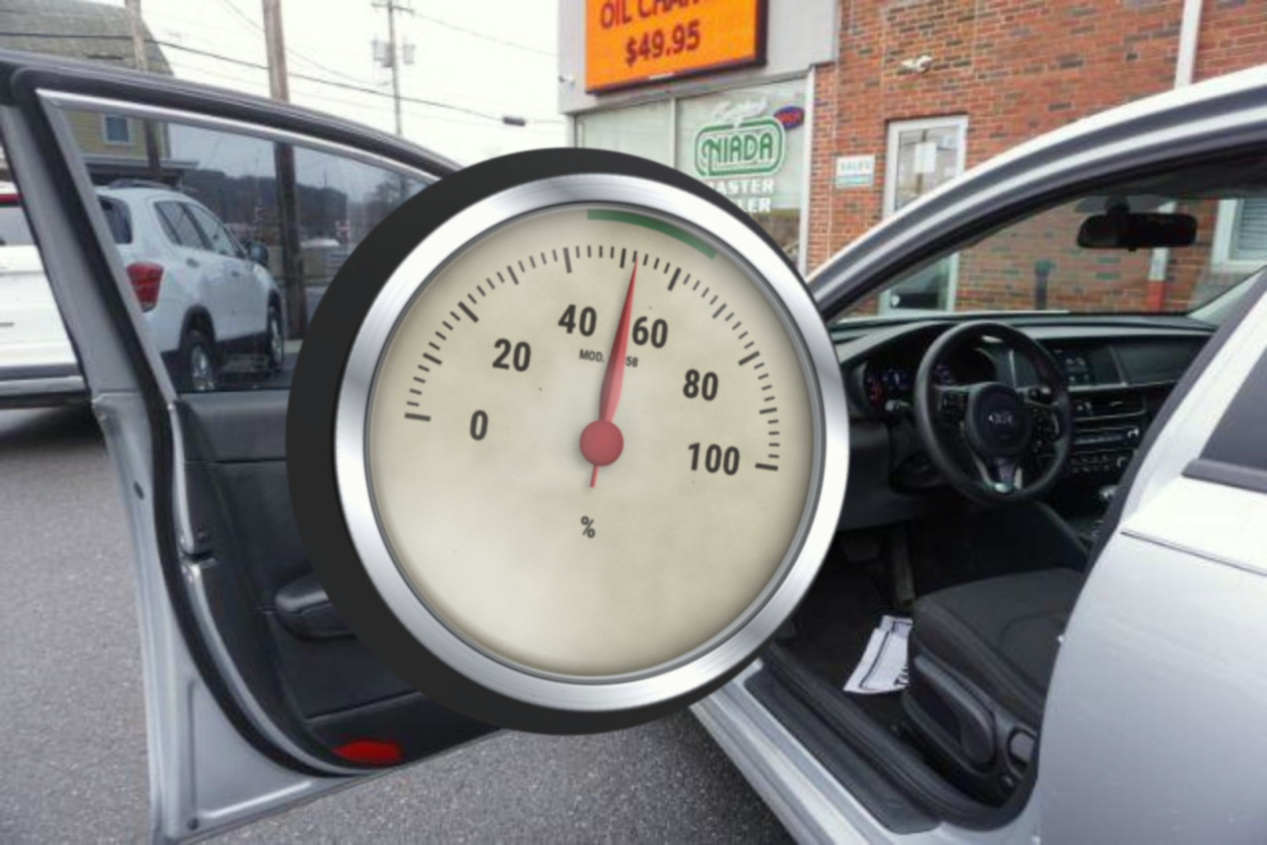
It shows 52 %
